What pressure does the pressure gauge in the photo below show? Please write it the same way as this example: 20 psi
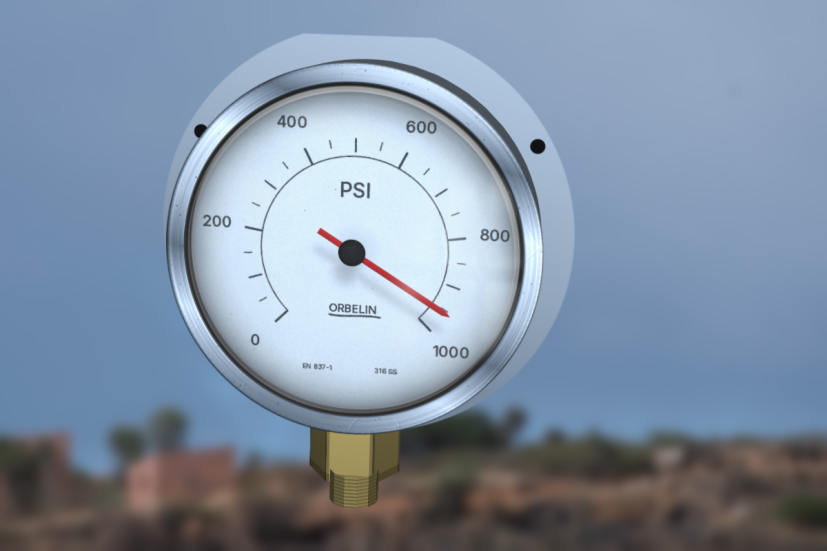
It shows 950 psi
